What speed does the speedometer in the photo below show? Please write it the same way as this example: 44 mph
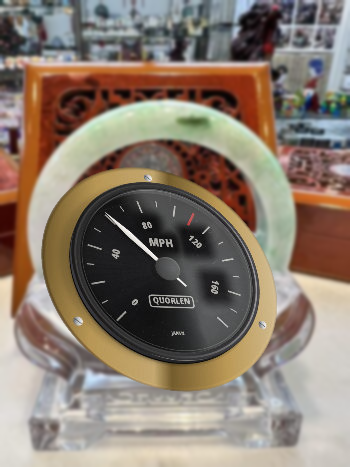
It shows 60 mph
